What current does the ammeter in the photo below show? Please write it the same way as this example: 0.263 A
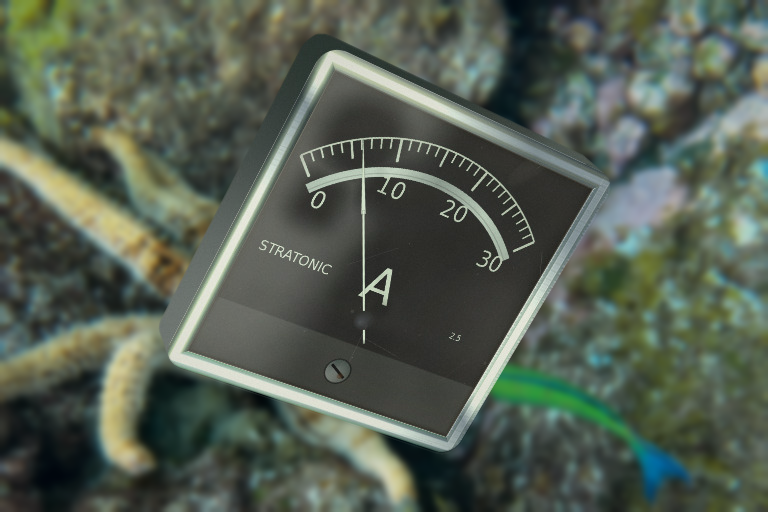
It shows 6 A
